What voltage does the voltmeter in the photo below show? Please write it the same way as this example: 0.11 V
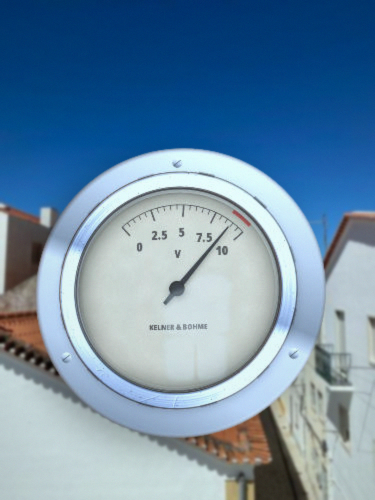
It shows 9 V
